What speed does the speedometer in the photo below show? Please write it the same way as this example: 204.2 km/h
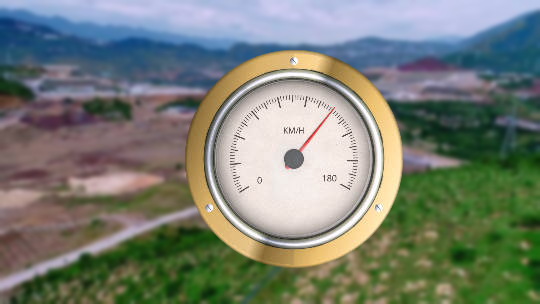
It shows 120 km/h
